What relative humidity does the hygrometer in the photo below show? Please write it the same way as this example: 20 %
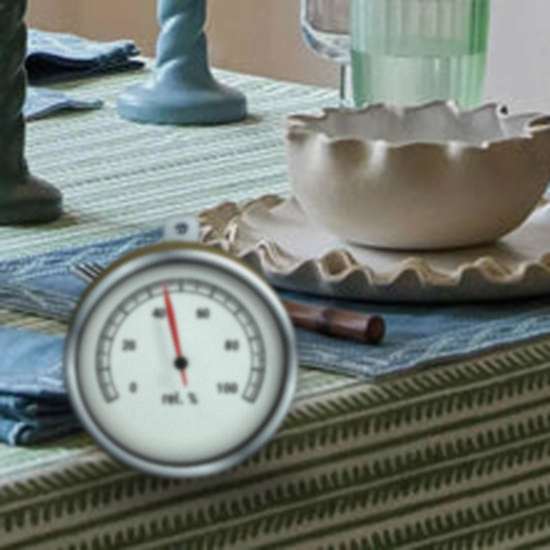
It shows 45 %
